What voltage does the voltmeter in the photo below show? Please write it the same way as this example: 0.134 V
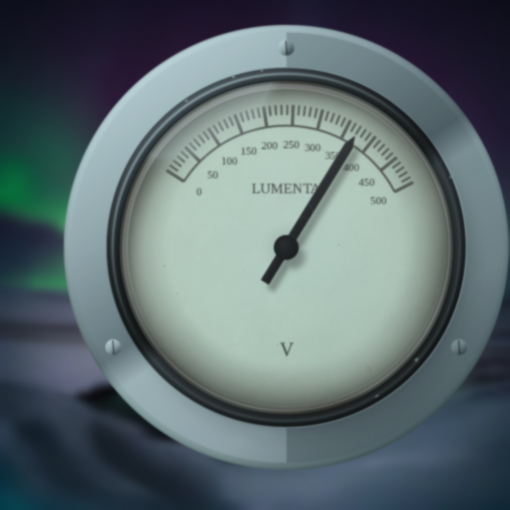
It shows 370 V
